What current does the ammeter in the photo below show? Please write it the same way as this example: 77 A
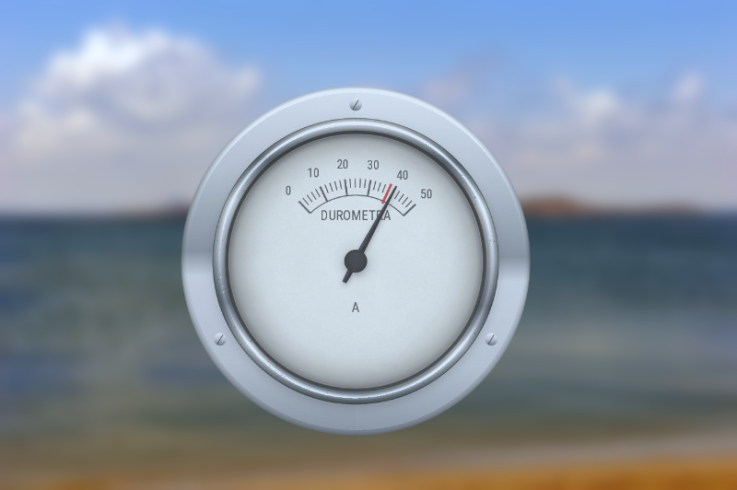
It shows 40 A
